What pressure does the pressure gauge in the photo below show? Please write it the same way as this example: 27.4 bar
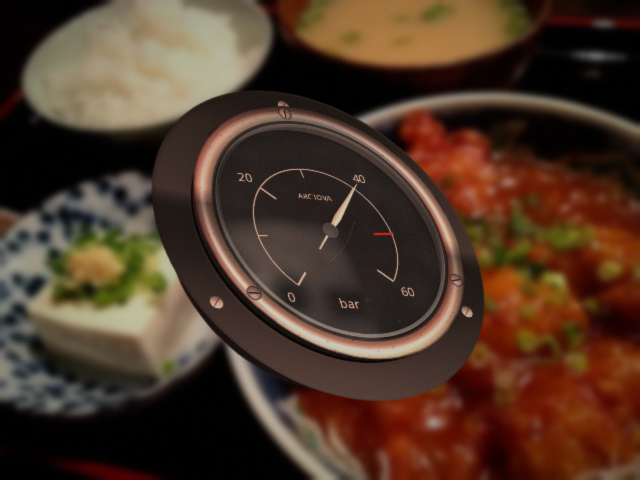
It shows 40 bar
